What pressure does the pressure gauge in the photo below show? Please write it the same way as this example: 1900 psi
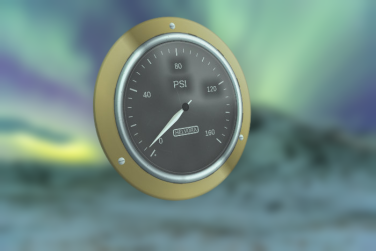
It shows 5 psi
